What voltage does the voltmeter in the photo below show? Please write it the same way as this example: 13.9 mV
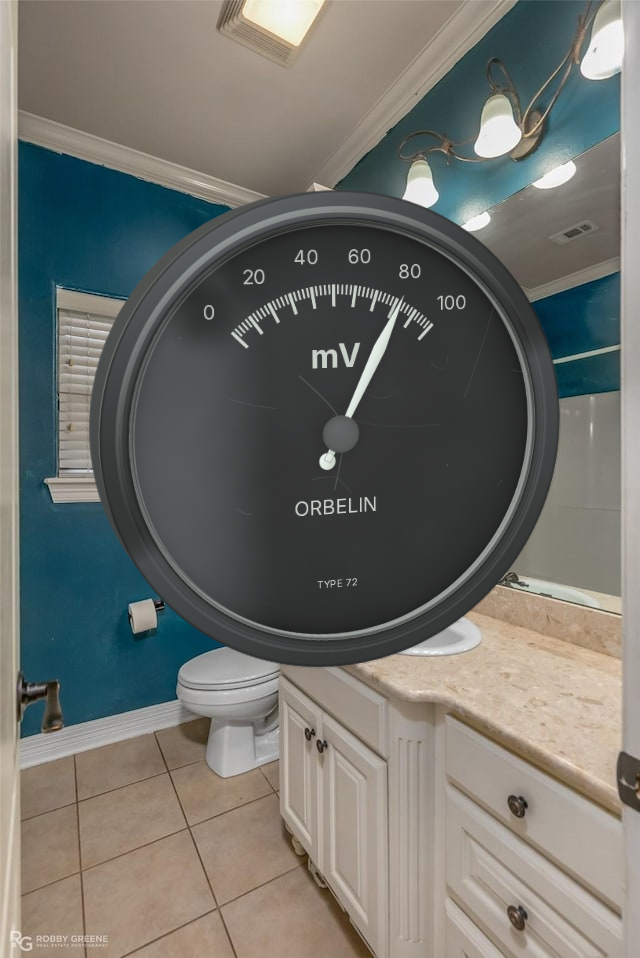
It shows 80 mV
